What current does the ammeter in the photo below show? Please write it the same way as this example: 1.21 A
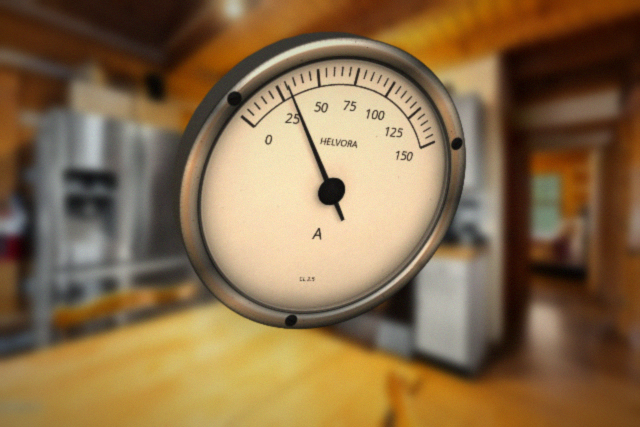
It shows 30 A
